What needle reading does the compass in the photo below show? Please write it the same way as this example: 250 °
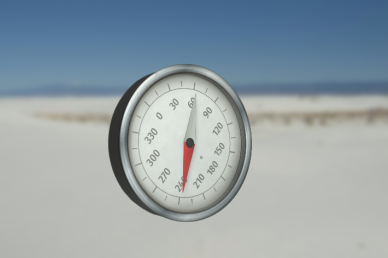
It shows 240 °
